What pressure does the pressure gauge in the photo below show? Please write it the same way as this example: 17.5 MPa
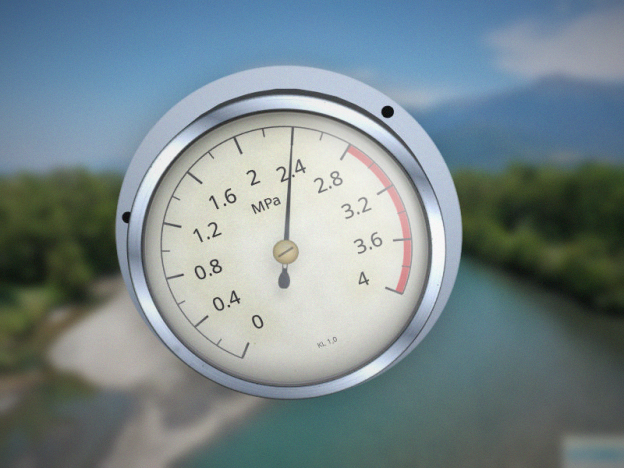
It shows 2.4 MPa
